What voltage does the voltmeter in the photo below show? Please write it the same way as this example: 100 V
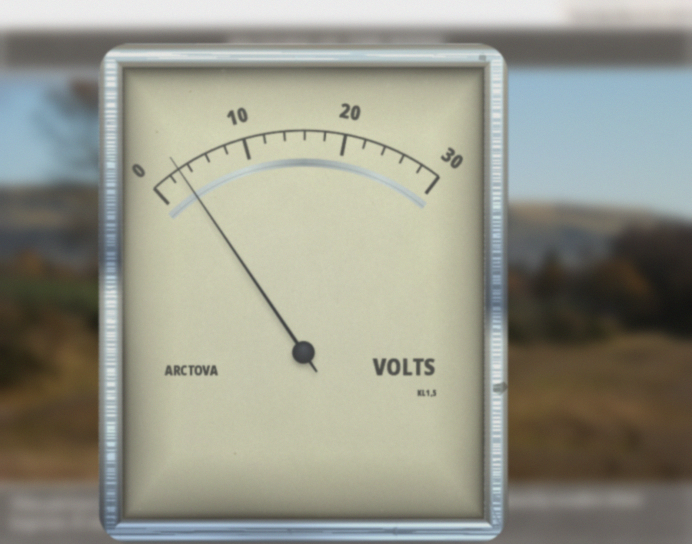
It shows 3 V
